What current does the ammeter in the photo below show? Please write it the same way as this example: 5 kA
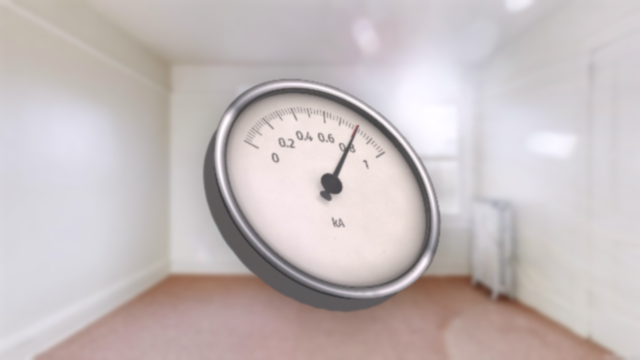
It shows 0.8 kA
